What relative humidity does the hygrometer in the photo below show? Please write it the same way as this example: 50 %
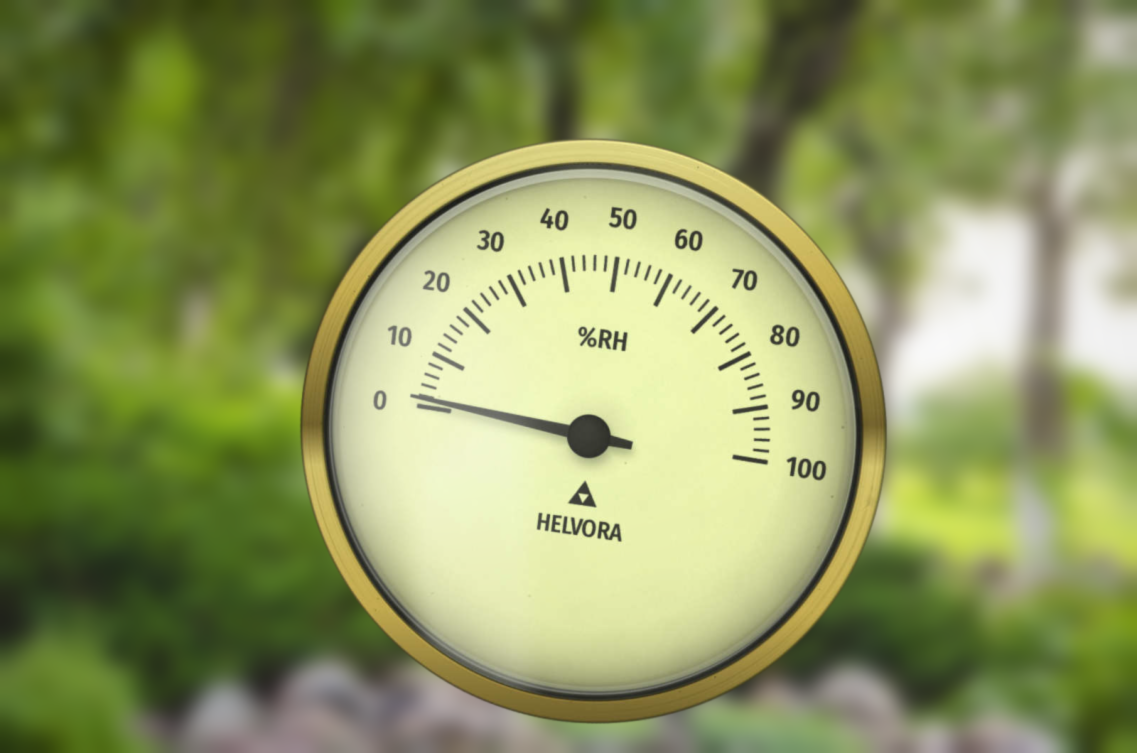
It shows 2 %
